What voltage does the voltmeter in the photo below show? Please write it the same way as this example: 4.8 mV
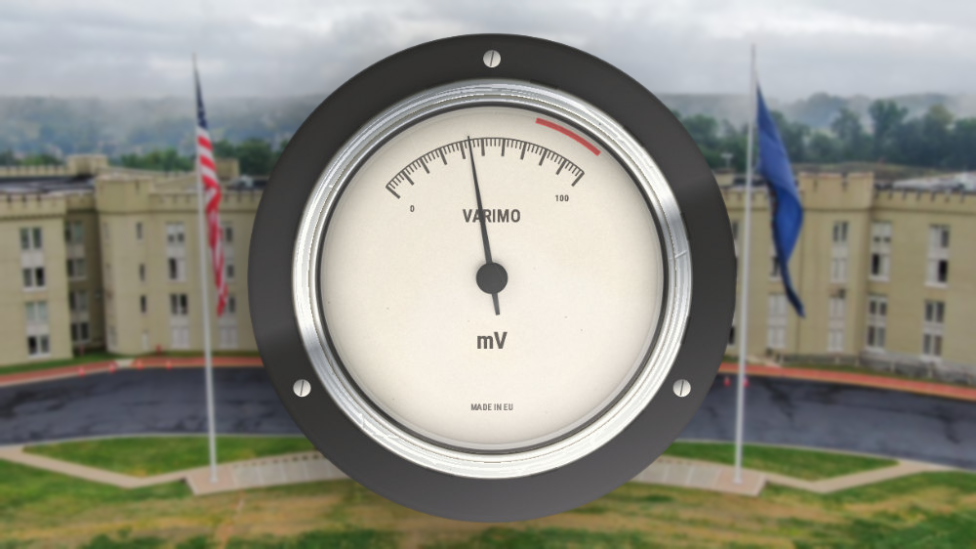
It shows 44 mV
